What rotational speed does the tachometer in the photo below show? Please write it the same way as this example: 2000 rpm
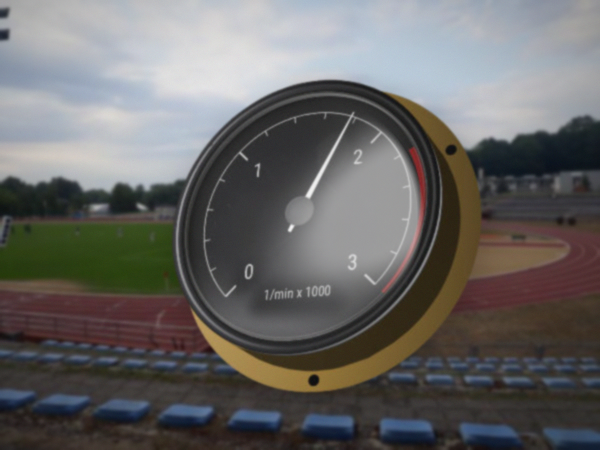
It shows 1800 rpm
